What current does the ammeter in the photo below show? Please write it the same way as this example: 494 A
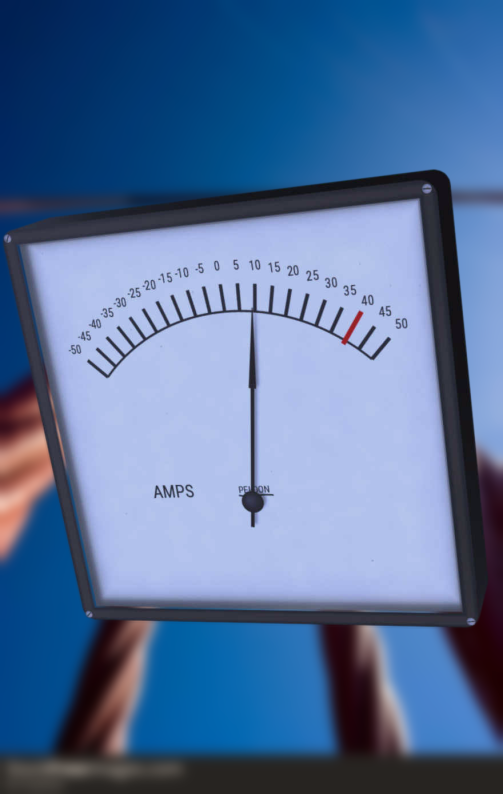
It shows 10 A
